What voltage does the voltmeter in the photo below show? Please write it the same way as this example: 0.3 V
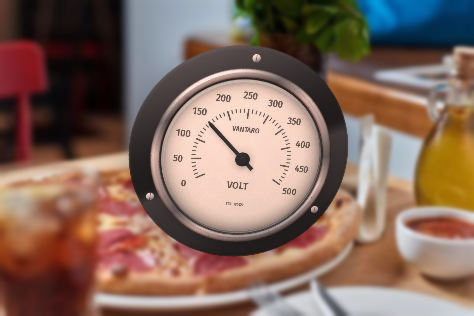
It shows 150 V
